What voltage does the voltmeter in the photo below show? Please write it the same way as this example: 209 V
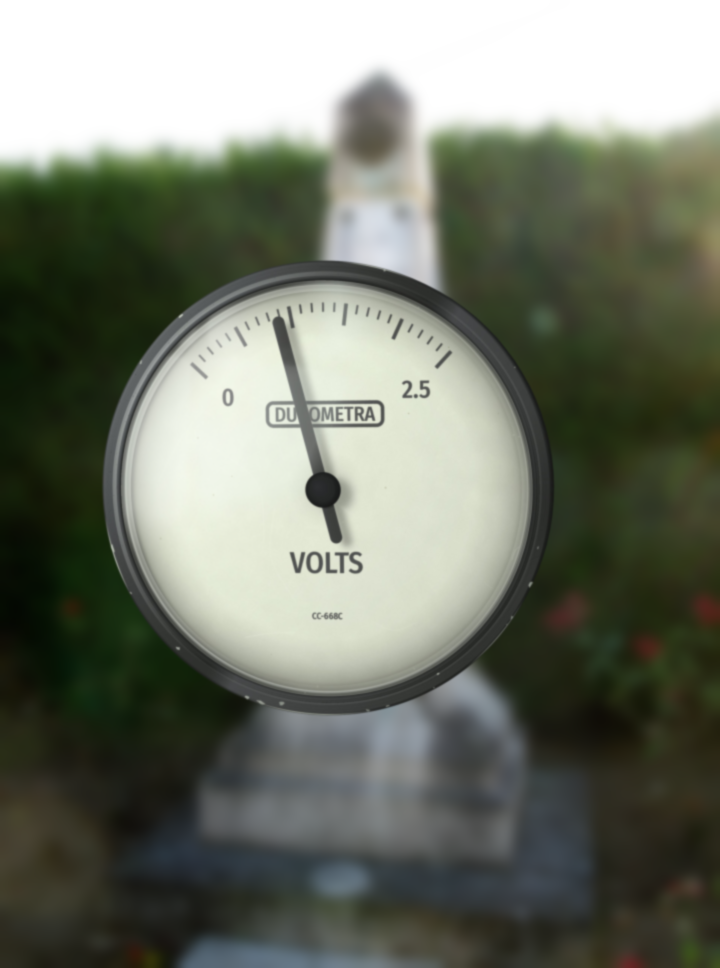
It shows 0.9 V
